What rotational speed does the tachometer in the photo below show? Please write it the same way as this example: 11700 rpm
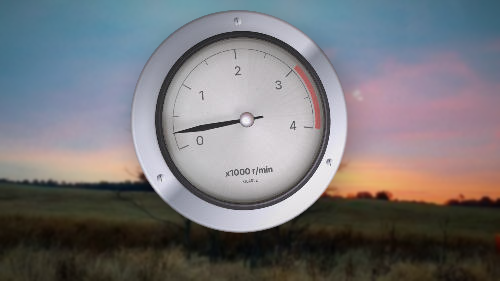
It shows 250 rpm
